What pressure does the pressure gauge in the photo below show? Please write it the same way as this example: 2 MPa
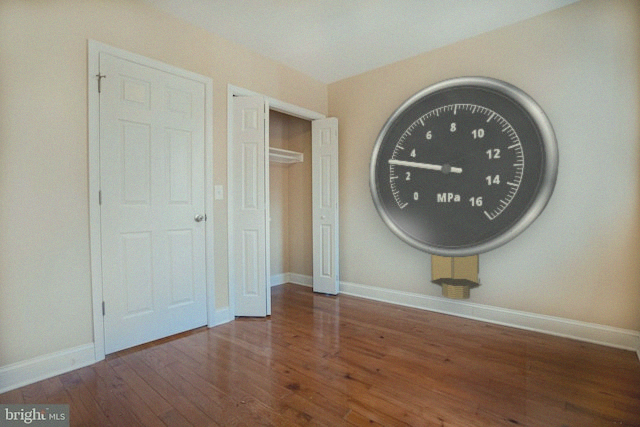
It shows 3 MPa
